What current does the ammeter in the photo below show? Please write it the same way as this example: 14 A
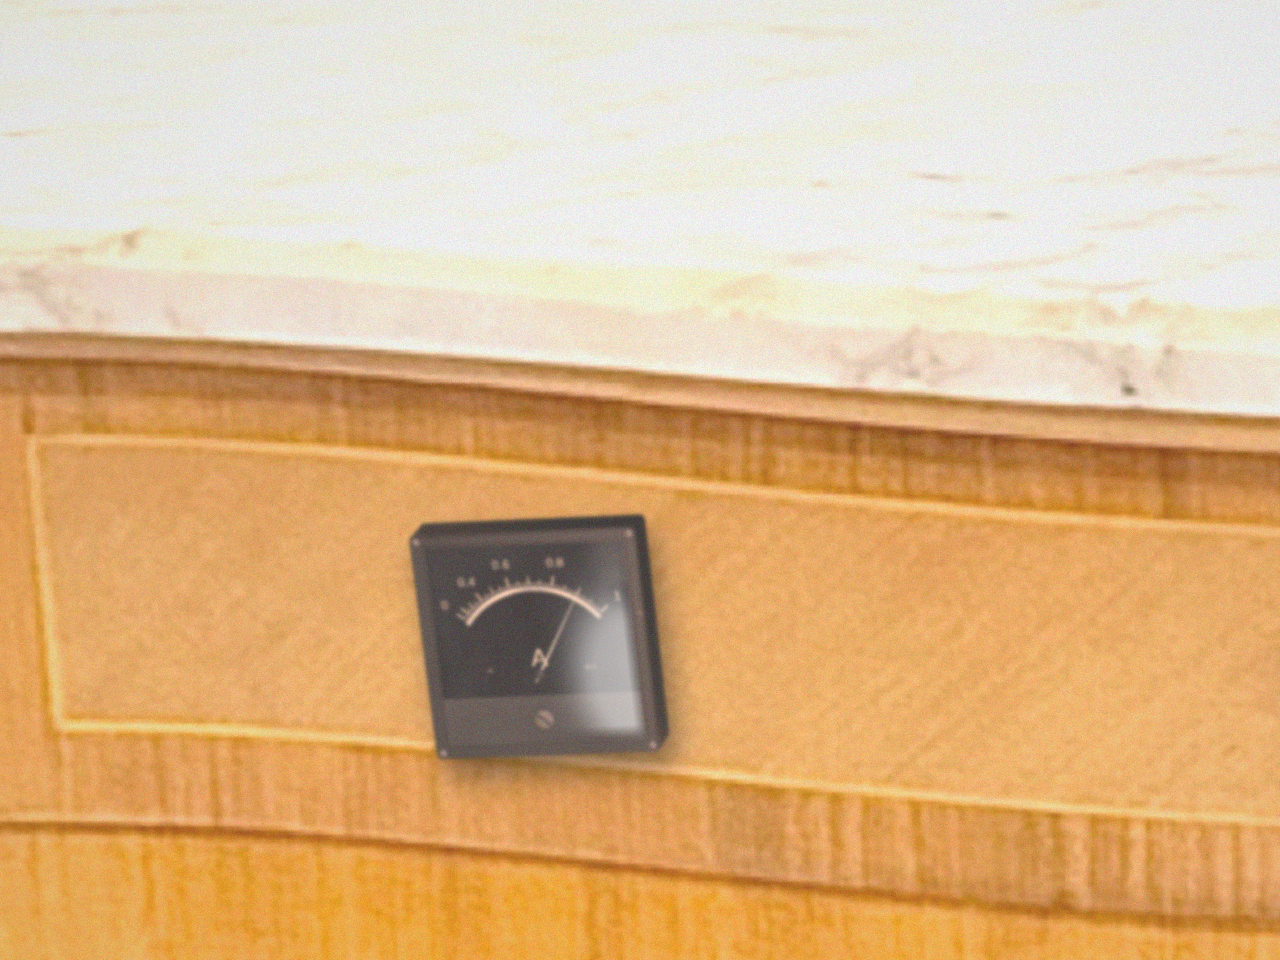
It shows 0.9 A
